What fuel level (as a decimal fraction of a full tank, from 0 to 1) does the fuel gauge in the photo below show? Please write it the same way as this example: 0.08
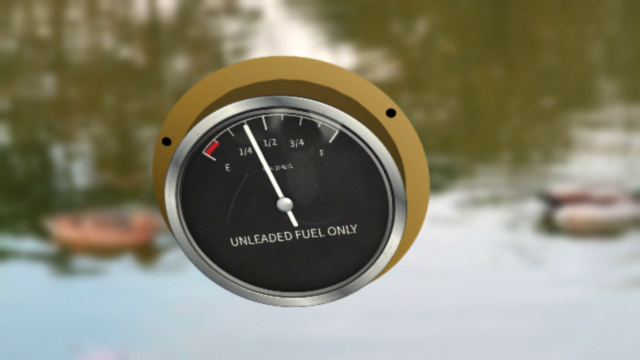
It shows 0.375
